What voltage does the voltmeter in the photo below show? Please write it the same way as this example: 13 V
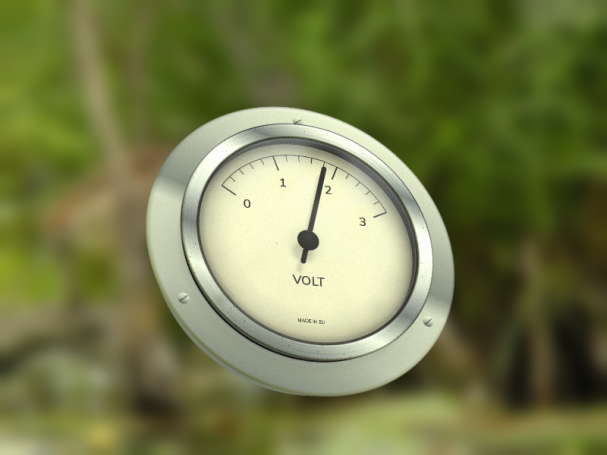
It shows 1.8 V
